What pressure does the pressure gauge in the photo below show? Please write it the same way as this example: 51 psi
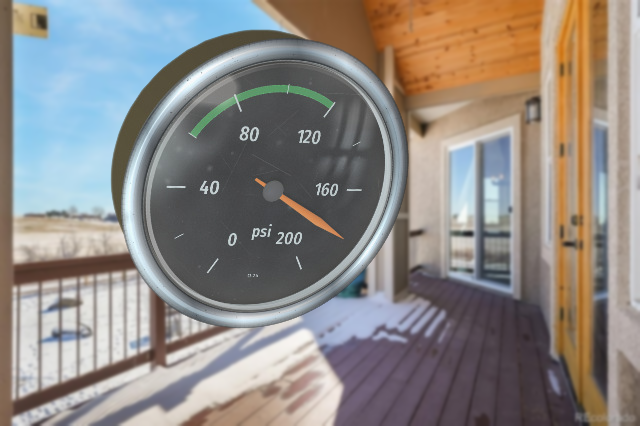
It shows 180 psi
